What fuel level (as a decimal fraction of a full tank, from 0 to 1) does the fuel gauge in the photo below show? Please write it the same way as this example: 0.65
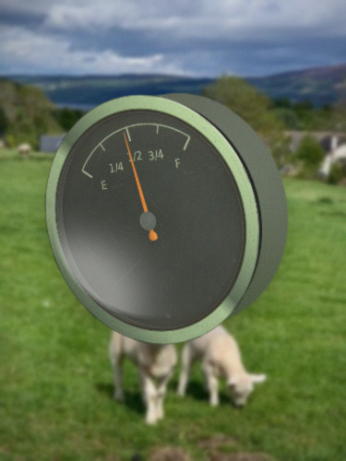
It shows 0.5
